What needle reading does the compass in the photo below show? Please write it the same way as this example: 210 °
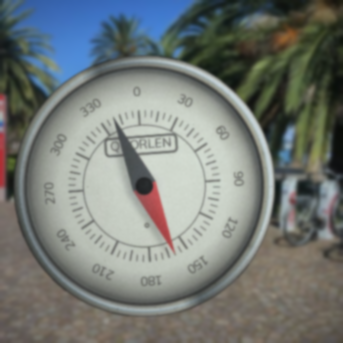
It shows 160 °
